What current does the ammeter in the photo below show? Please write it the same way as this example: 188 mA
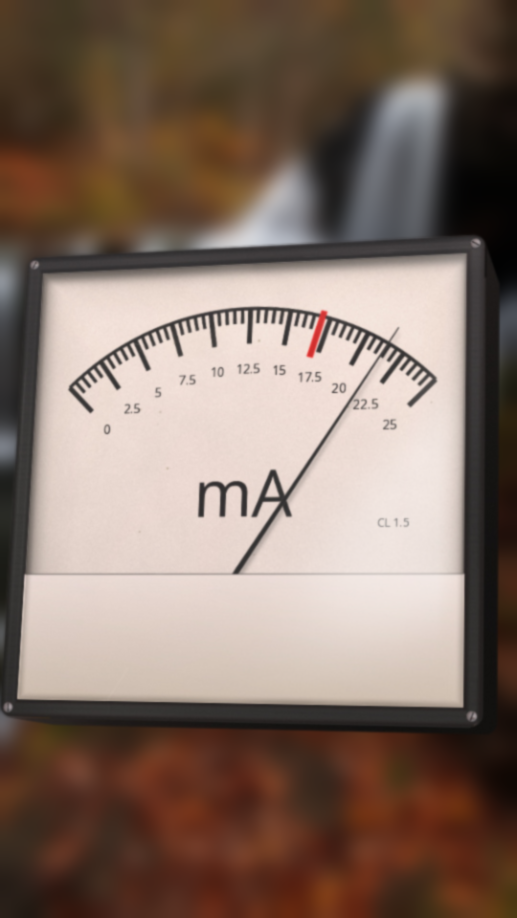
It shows 21.5 mA
